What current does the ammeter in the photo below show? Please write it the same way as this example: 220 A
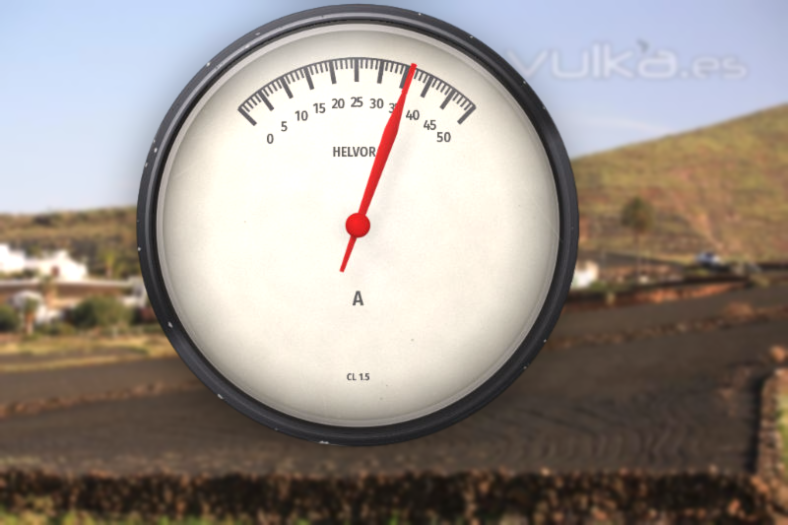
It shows 36 A
